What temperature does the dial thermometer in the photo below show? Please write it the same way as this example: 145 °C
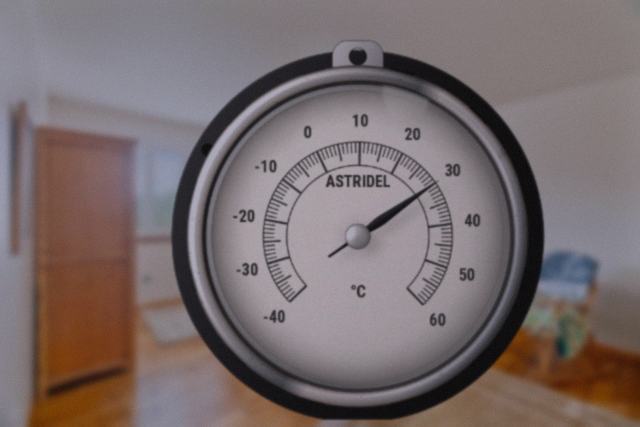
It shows 30 °C
